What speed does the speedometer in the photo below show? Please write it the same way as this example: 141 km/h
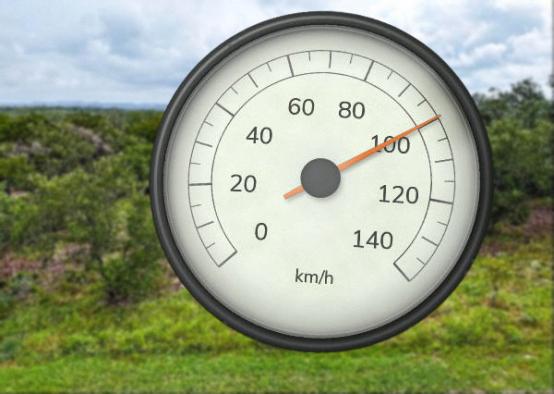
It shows 100 km/h
